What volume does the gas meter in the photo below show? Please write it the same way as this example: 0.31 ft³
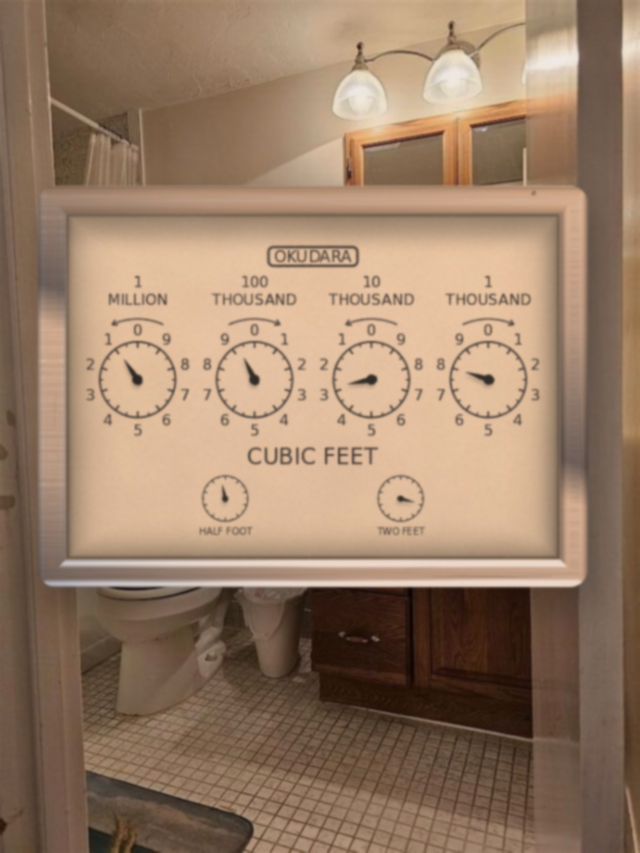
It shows 92800 ft³
